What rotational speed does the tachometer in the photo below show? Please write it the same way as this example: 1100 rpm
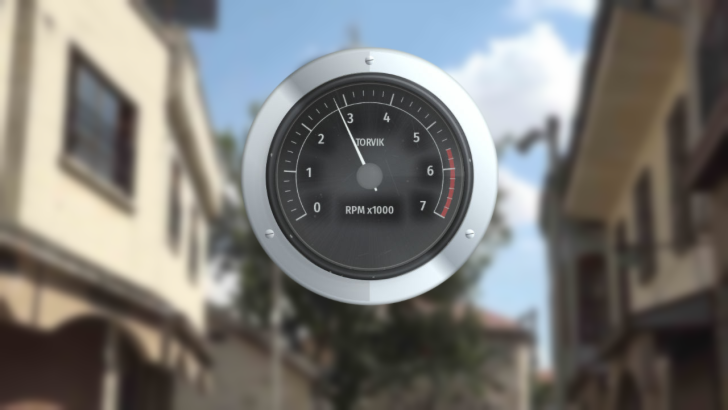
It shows 2800 rpm
